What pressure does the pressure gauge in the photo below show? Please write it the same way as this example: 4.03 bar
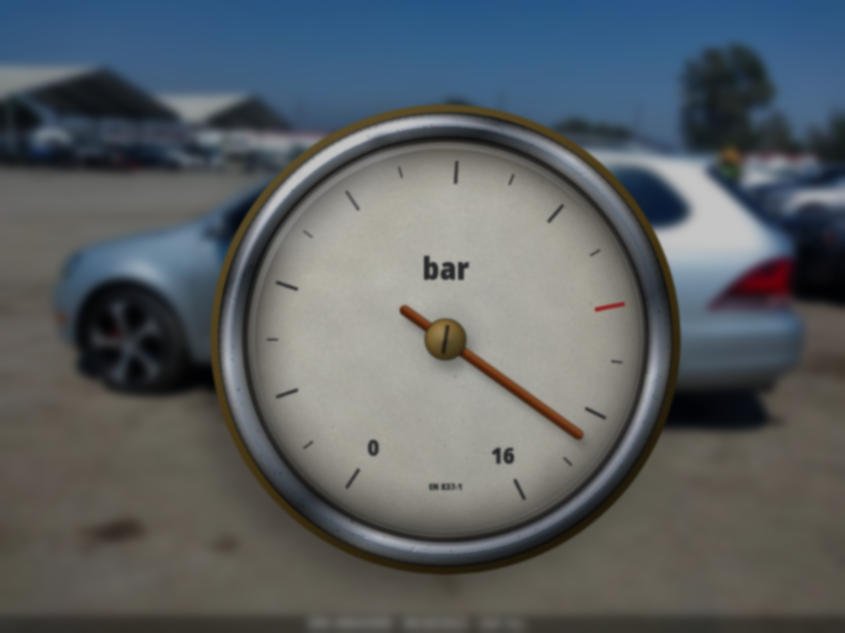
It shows 14.5 bar
